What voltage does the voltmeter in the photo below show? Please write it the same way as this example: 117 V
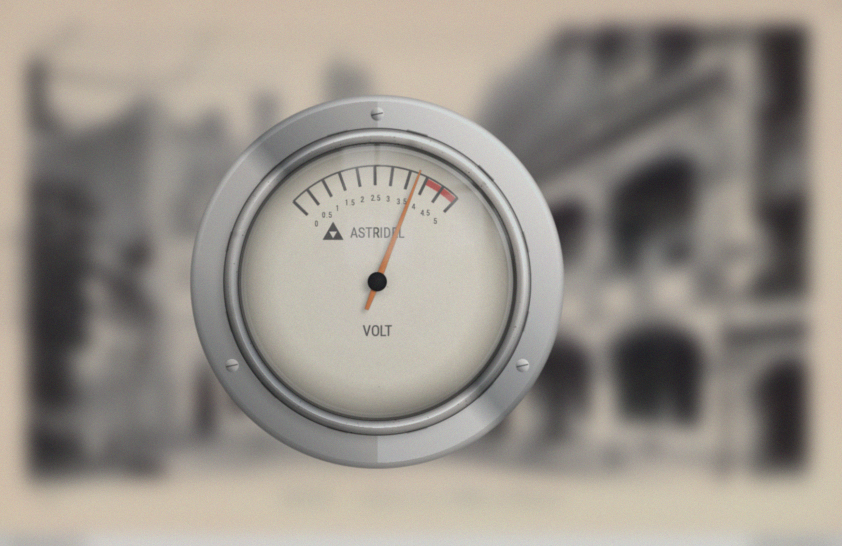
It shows 3.75 V
